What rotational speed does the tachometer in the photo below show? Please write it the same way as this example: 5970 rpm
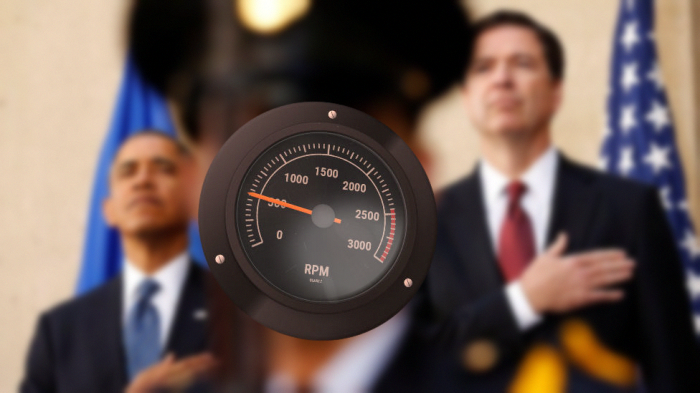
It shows 500 rpm
